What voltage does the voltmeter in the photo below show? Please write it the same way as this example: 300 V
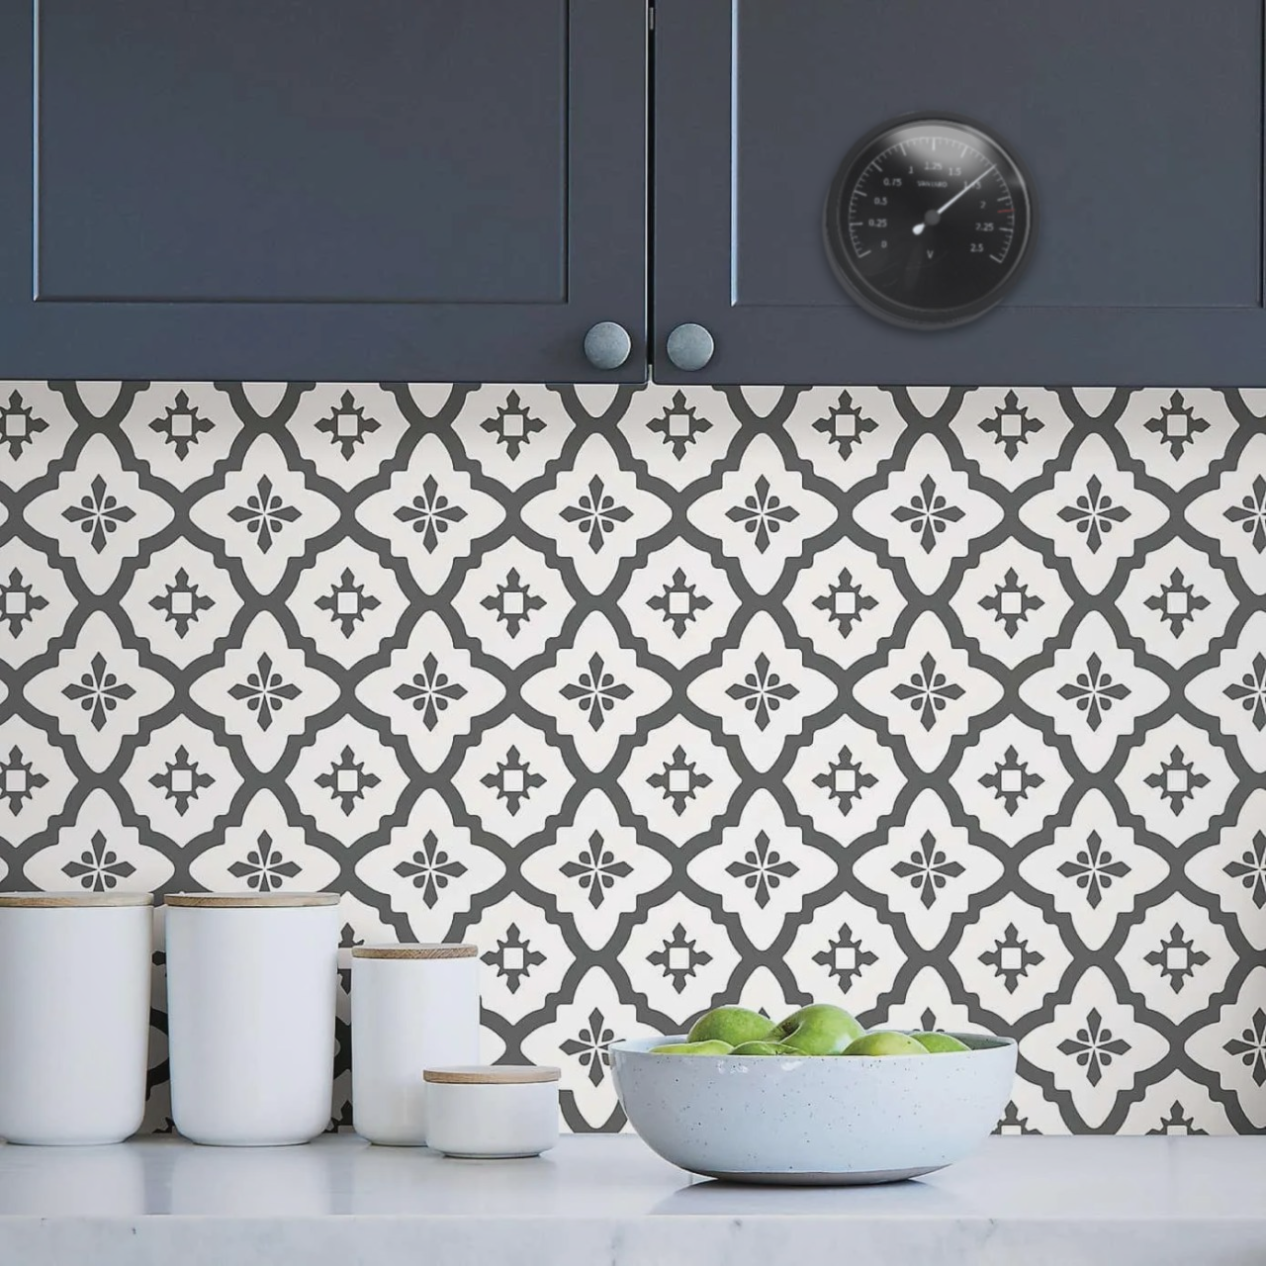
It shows 1.75 V
